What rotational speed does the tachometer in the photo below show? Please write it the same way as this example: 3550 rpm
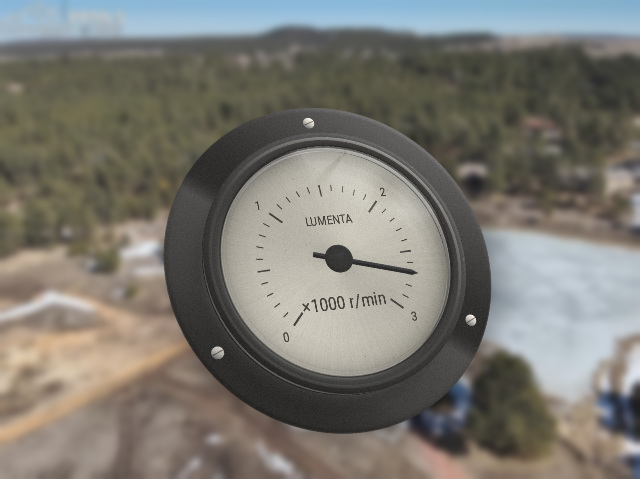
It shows 2700 rpm
